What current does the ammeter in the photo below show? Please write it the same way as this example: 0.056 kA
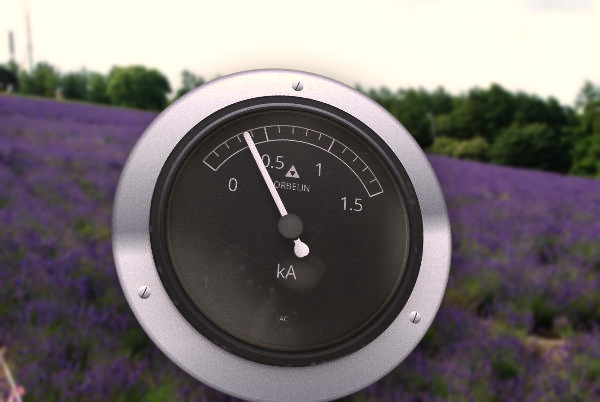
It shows 0.35 kA
